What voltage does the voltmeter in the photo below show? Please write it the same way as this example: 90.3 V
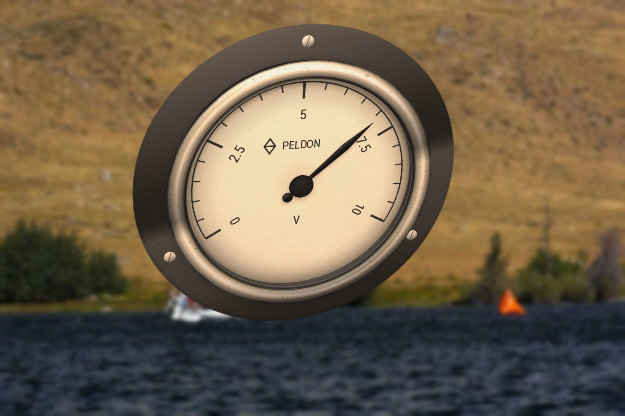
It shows 7 V
